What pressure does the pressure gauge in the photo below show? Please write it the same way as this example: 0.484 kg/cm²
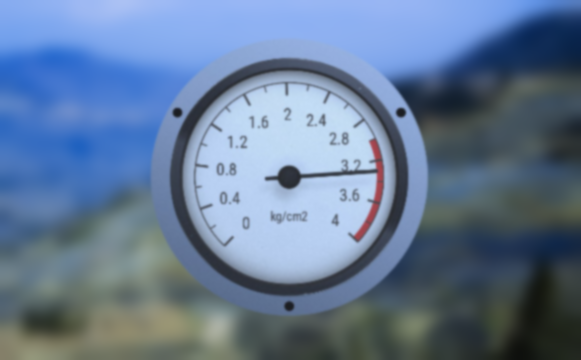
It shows 3.3 kg/cm²
